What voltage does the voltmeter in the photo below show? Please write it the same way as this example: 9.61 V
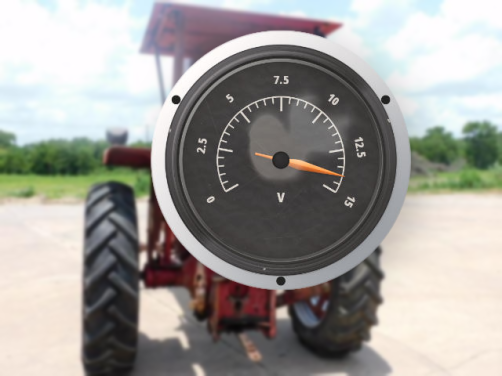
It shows 14 V
